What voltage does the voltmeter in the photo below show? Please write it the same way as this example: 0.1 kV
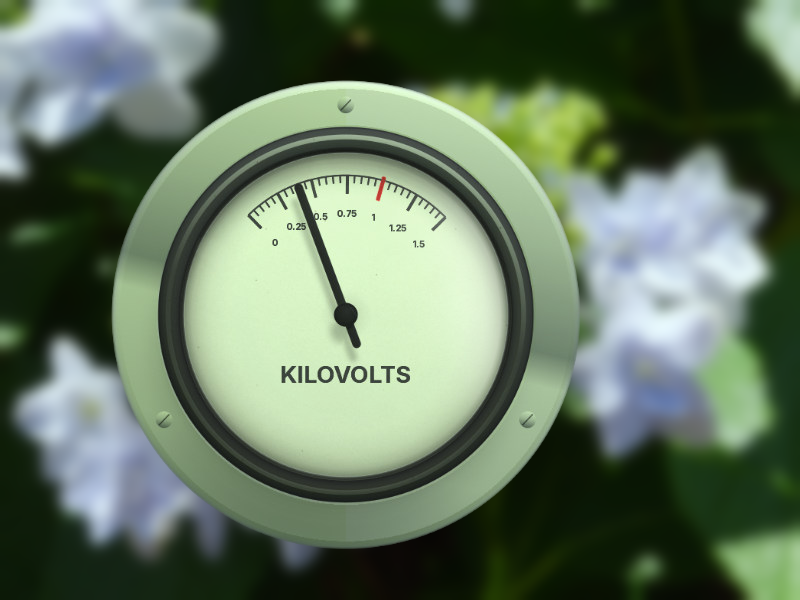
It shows 0.4 kV
